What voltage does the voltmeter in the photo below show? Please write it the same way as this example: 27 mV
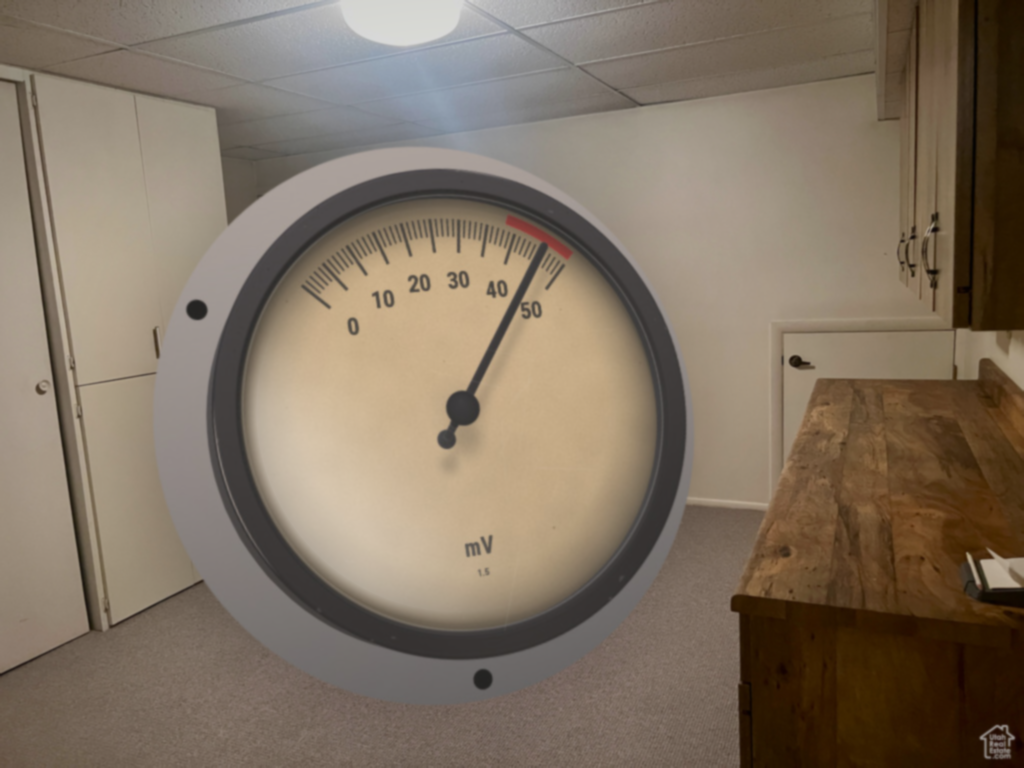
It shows 45 mV
